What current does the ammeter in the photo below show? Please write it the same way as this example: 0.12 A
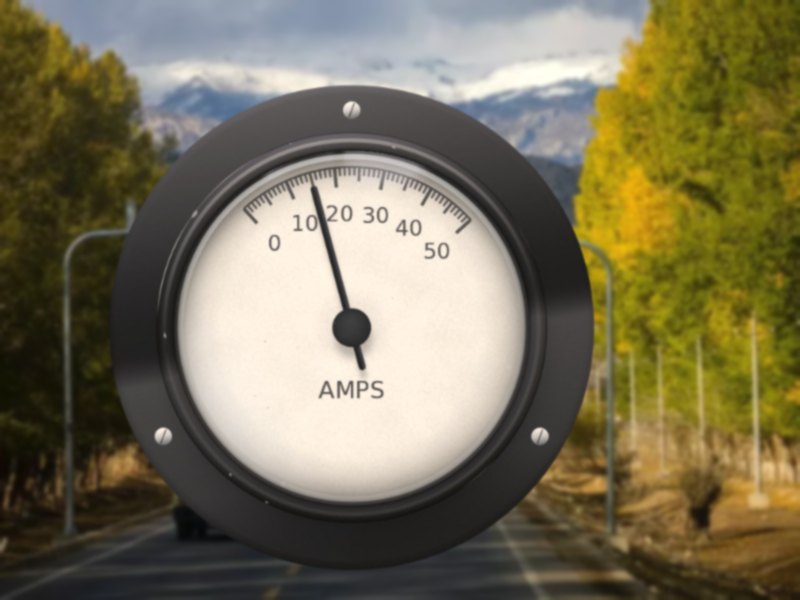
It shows 15 A
